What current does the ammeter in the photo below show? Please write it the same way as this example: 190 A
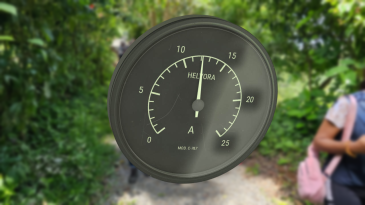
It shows 12 A
